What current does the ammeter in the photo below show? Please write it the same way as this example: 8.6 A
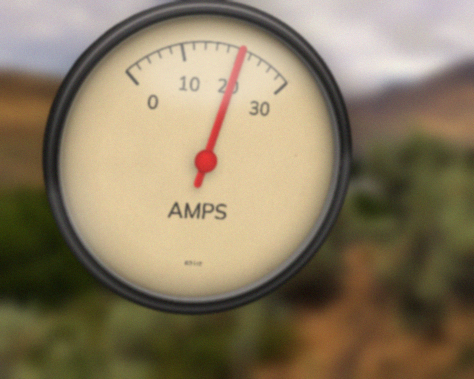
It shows 20 A
